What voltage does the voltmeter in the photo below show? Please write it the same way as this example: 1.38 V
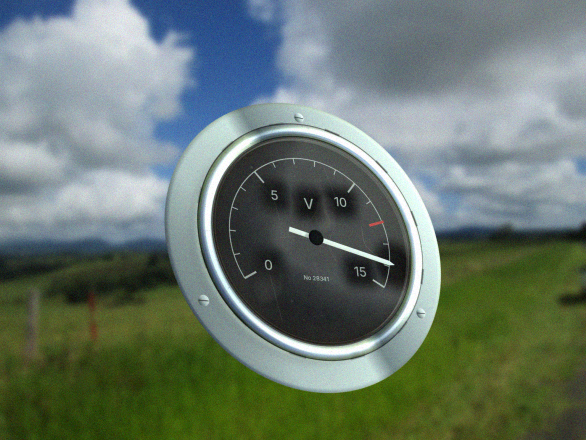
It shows 14 V
